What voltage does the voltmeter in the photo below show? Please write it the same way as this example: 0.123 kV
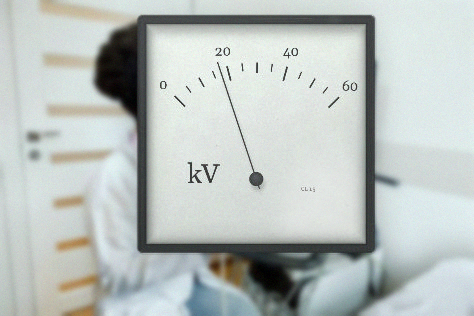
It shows 17.5 kV
